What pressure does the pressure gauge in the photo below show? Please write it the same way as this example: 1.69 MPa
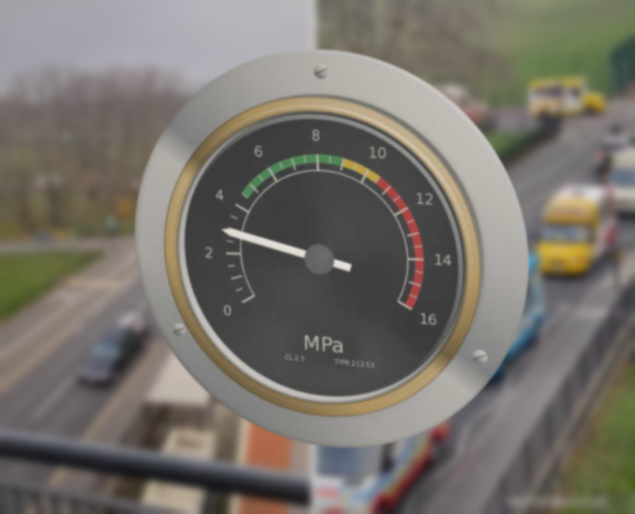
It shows 3 MPa
